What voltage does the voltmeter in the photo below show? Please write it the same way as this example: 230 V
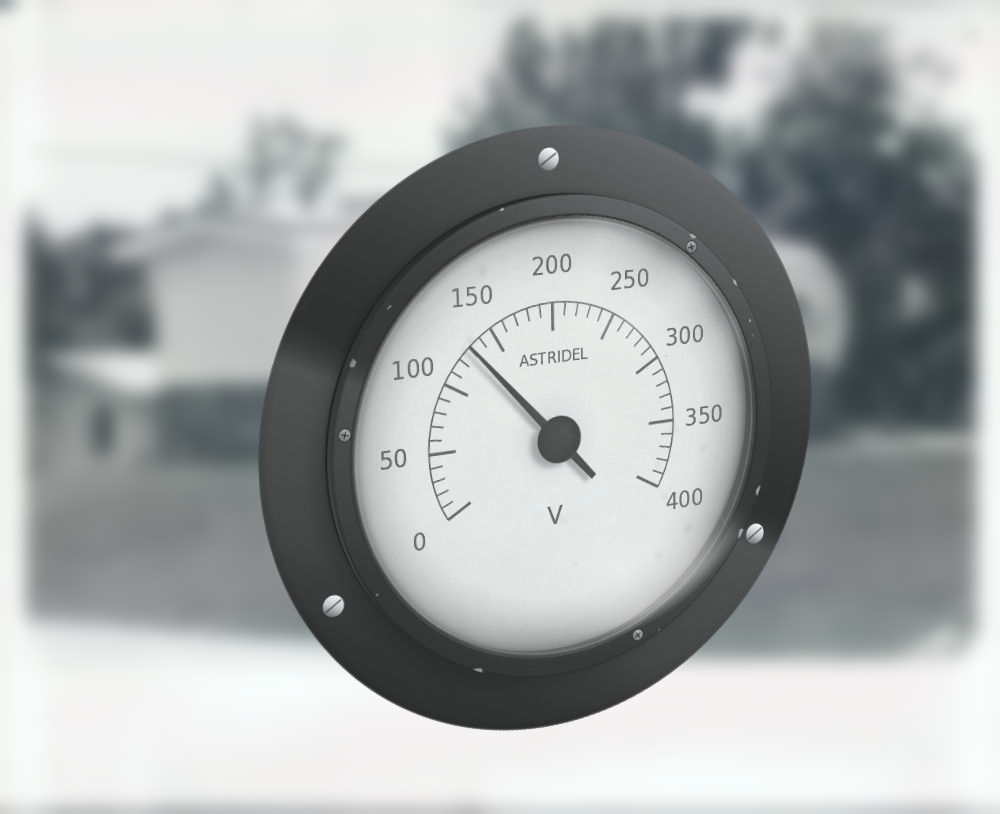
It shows 130 V
